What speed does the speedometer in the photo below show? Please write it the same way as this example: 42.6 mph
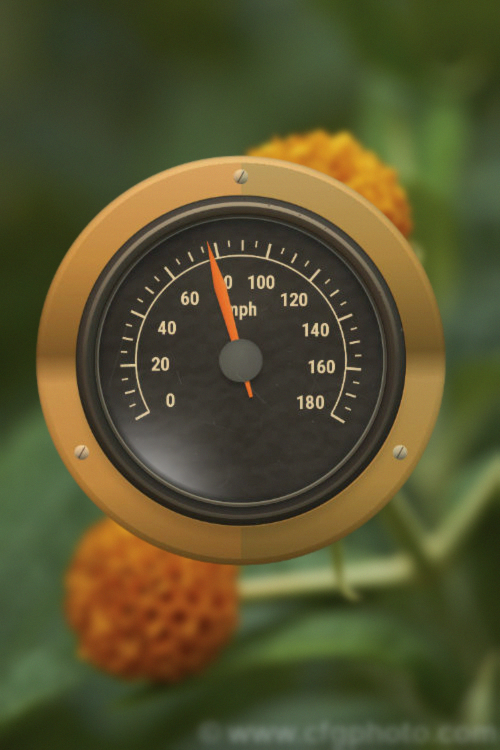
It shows 77.5 mph
